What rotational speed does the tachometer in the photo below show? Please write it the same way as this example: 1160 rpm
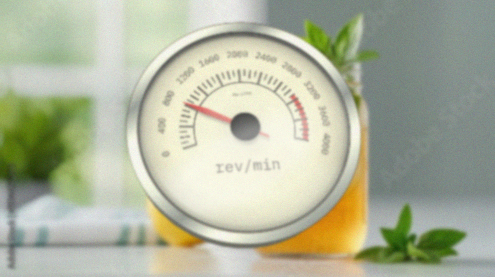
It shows 800 rpm
